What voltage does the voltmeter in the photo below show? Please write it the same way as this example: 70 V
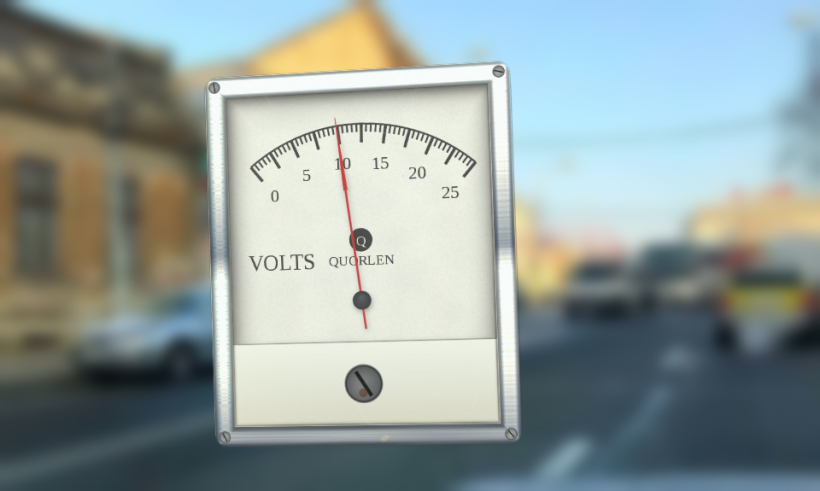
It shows 10 V
